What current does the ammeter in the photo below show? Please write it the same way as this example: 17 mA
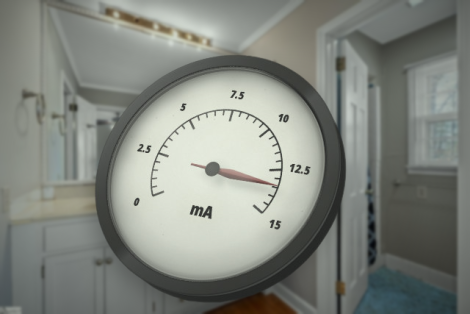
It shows 13.5 mA
